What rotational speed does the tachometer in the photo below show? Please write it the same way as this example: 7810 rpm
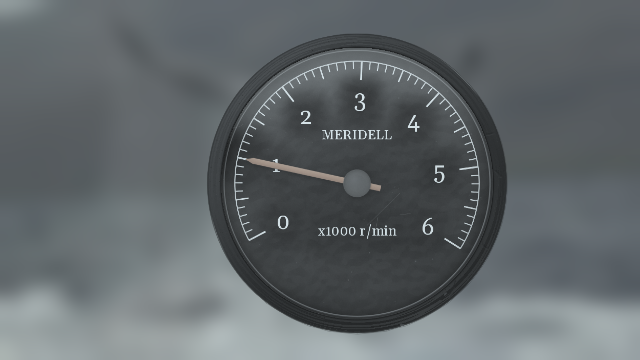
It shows 1000 rpm
